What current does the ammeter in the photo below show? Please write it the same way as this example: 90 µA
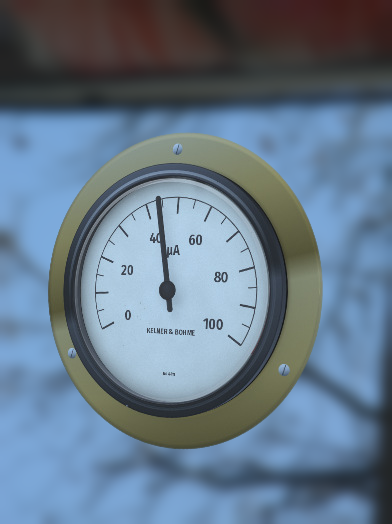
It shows 45 µA
